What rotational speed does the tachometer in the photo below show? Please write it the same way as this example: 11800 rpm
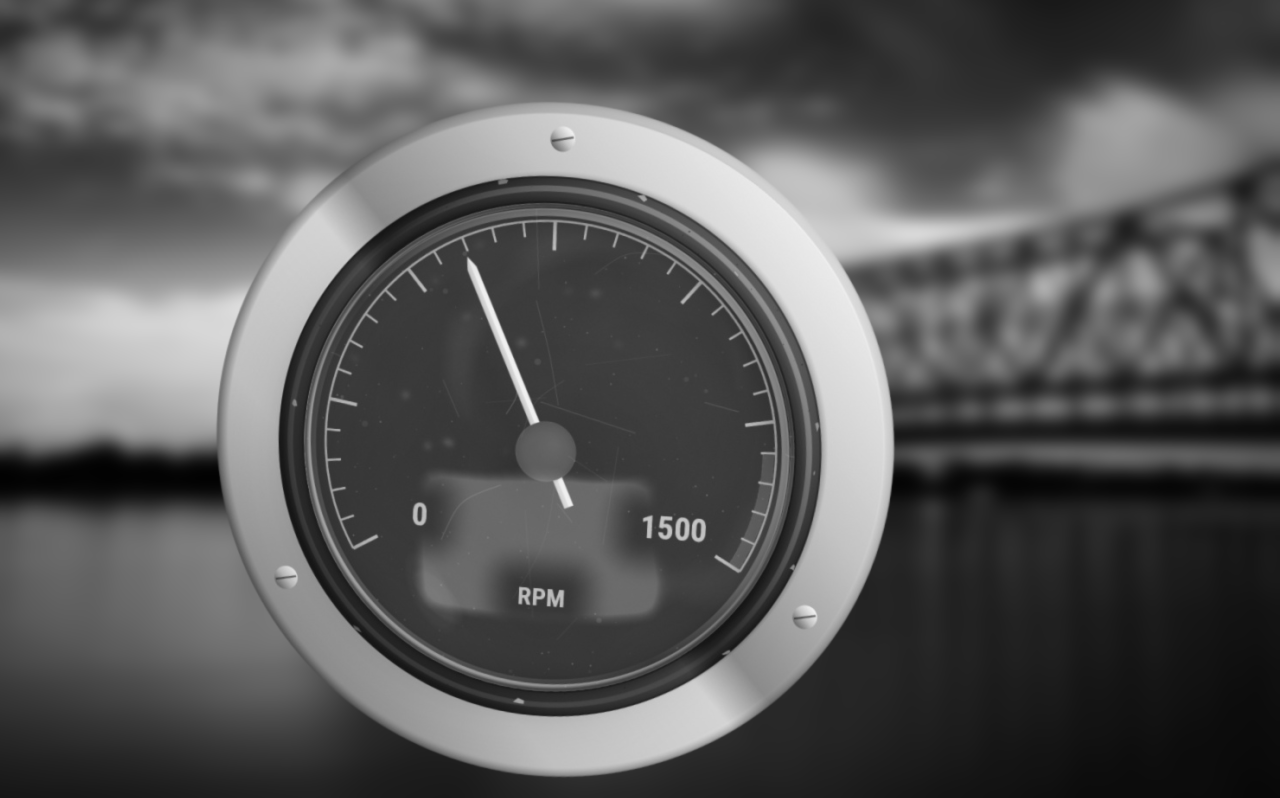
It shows 600 rpm
